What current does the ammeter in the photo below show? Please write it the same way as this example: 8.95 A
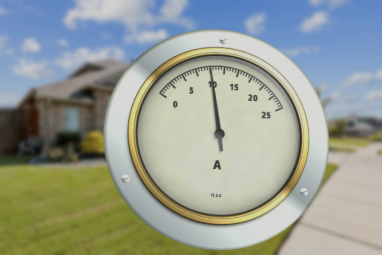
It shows 10 A
